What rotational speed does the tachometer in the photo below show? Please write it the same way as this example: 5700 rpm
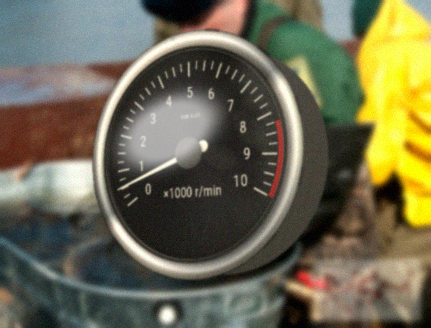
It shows 500 rpm
